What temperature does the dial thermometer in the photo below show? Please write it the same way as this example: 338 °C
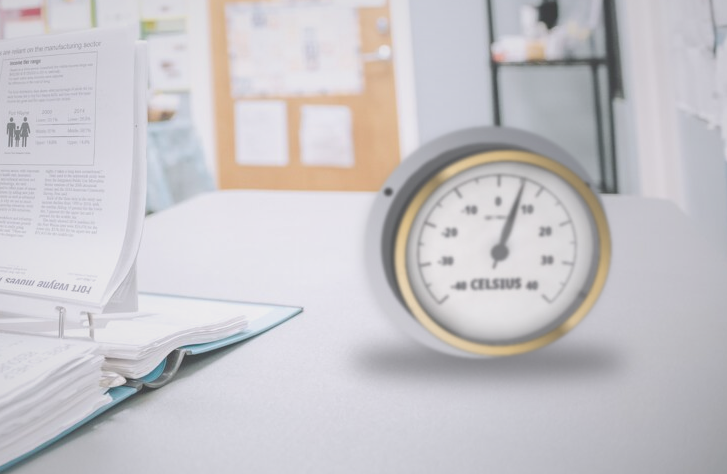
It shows 5 °C
